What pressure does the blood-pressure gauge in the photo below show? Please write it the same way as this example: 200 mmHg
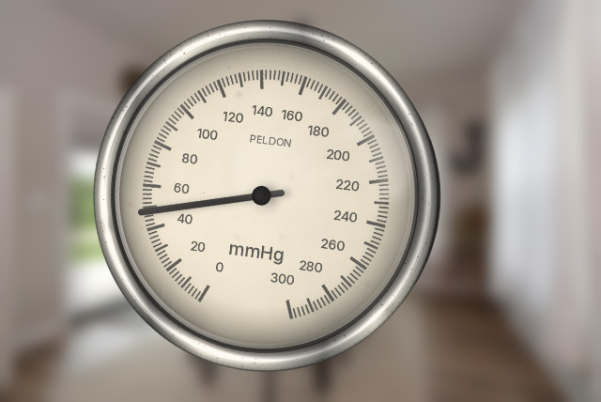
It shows 48 mmHg
